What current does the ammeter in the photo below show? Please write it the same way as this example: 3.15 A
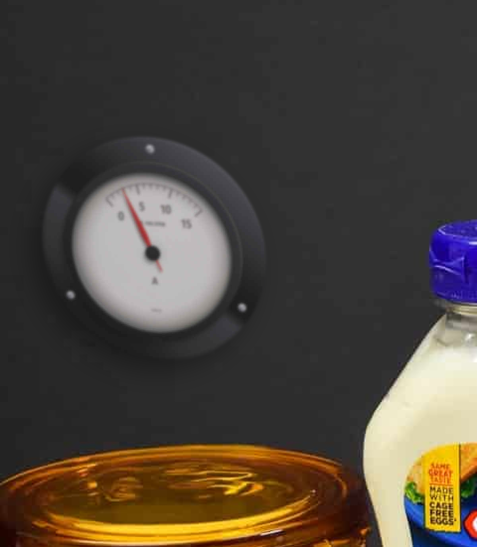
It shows 3 A
